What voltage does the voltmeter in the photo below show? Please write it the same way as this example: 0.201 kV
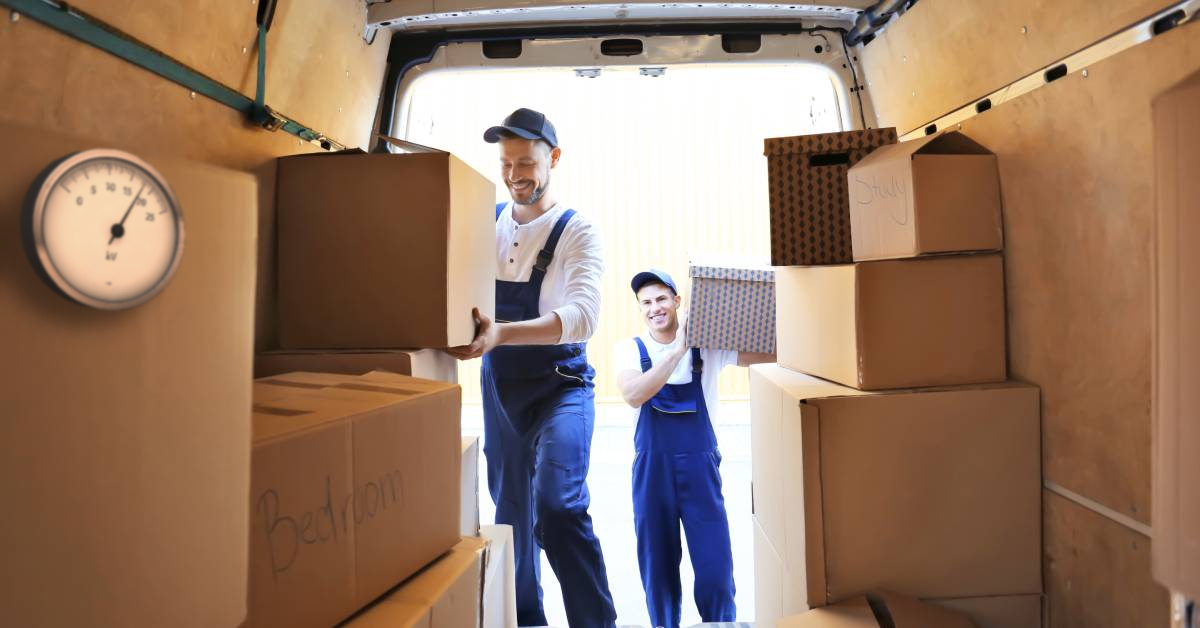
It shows 17.5 kV
